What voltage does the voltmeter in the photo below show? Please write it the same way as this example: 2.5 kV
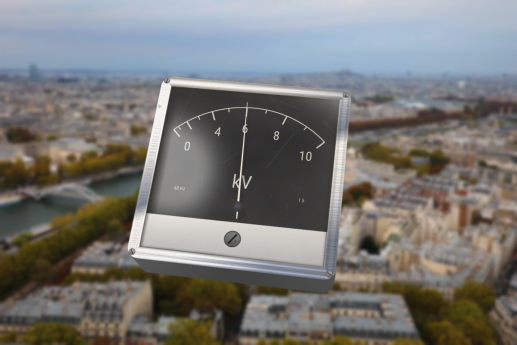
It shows 6 kV
